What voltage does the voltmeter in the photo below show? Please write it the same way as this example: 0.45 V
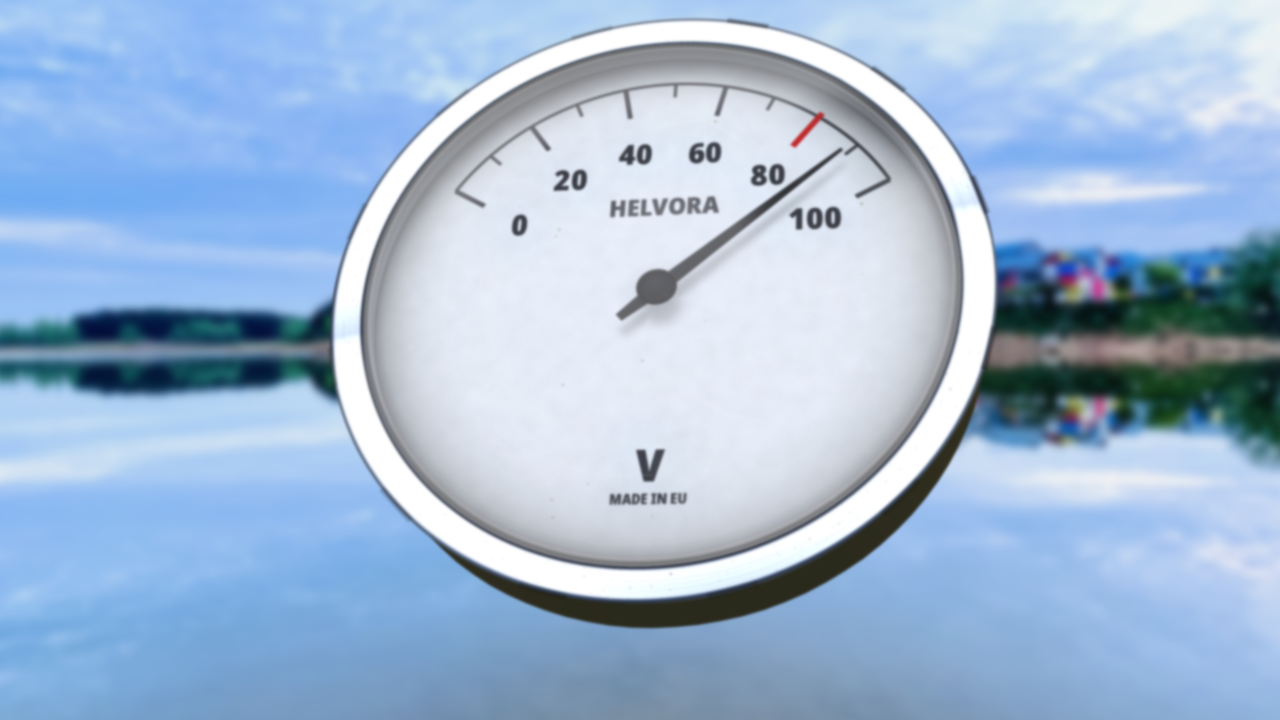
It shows 90 V
